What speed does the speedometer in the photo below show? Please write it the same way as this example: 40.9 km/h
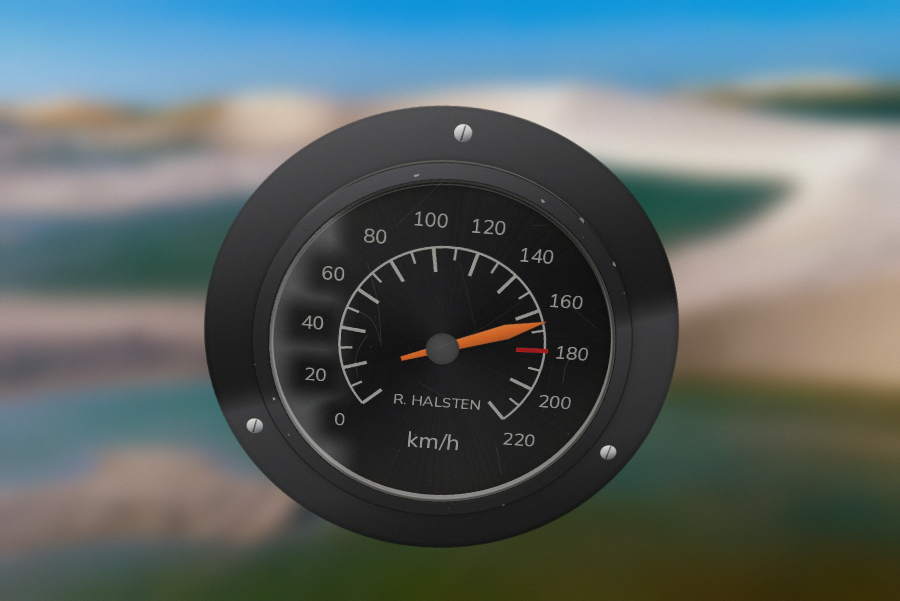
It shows 165 km/h
